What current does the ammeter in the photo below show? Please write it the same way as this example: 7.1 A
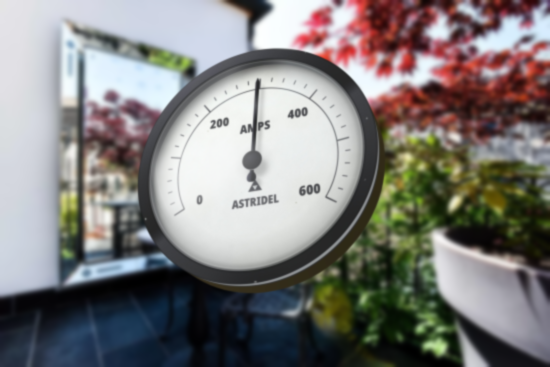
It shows 300 A
